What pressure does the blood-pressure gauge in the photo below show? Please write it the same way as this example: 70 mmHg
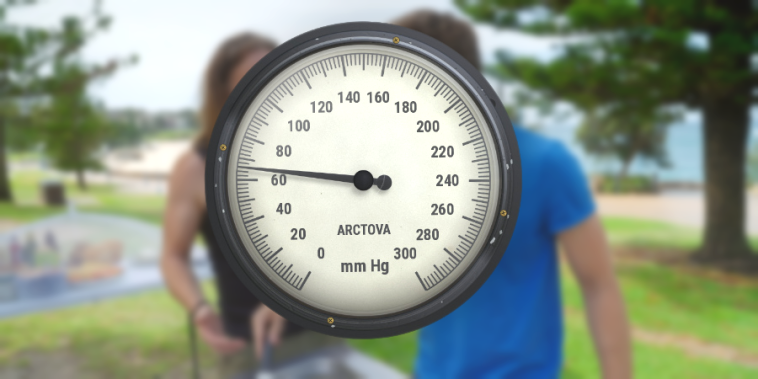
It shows 66 mmHg
